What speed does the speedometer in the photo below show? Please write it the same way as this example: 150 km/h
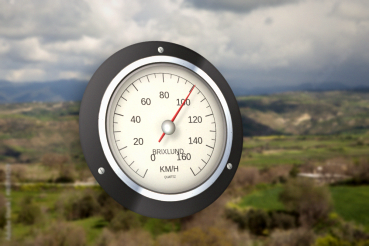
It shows 100 km/h
